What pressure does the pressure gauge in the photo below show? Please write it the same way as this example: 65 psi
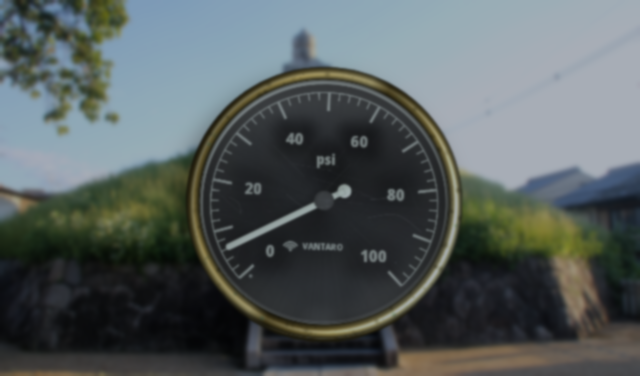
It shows 6 psi
